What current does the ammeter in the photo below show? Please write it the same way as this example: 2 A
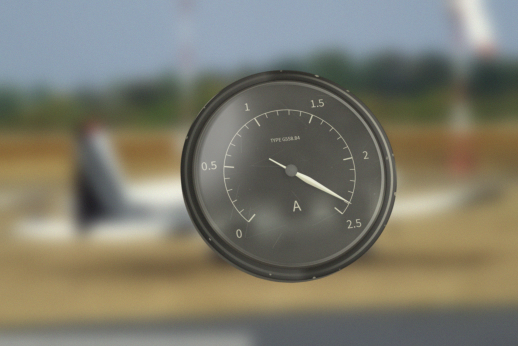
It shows 2.4 A
